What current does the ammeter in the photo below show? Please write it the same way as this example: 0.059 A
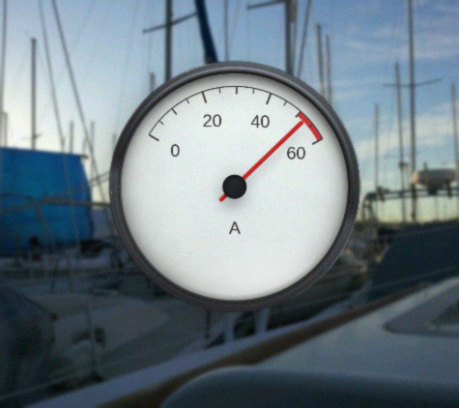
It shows 52.5 A
